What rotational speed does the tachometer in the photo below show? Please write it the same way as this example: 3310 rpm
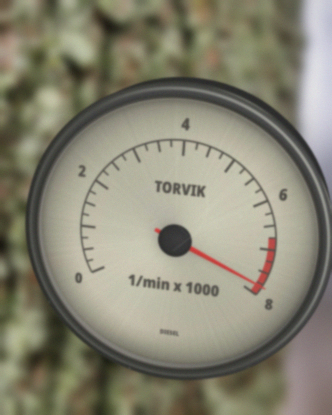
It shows 7750 rpm
